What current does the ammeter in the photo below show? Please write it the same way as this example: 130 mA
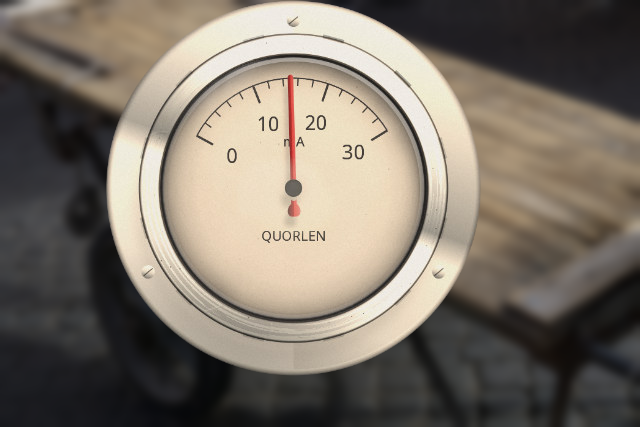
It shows 15 mA
